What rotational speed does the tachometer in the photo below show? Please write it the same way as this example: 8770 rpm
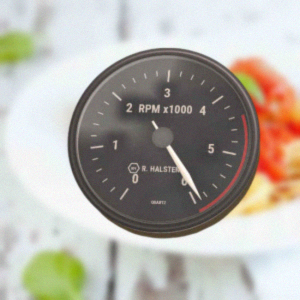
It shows 5900 rpm
